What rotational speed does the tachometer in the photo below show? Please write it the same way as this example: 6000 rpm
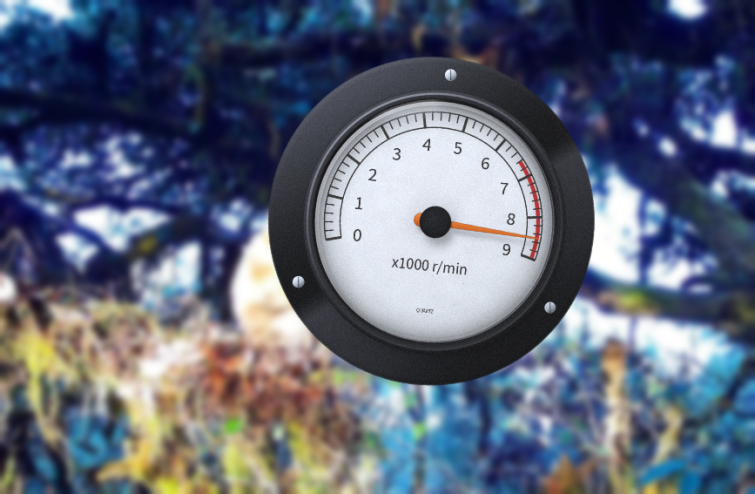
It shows 8500 rpm
